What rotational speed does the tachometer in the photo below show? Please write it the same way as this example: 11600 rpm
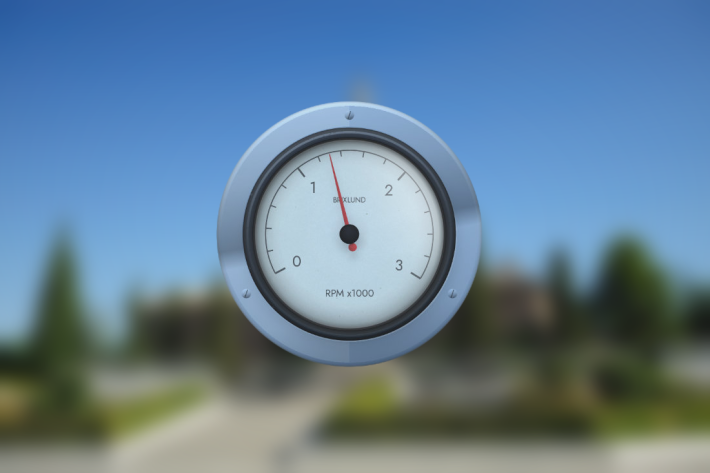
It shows 1300 rpm
